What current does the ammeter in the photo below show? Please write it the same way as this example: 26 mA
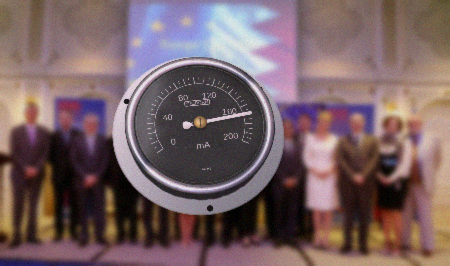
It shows 170 mA
